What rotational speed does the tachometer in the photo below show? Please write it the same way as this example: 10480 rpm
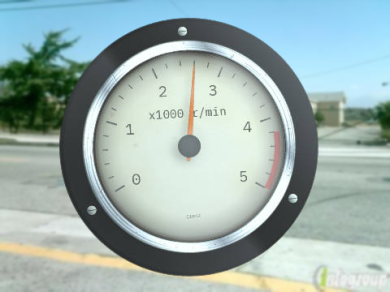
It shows 2600 rpm
